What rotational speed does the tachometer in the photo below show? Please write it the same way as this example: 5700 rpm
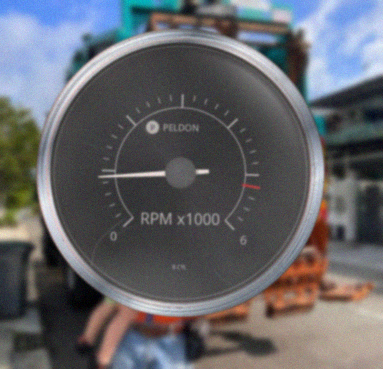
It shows 900 rpm
